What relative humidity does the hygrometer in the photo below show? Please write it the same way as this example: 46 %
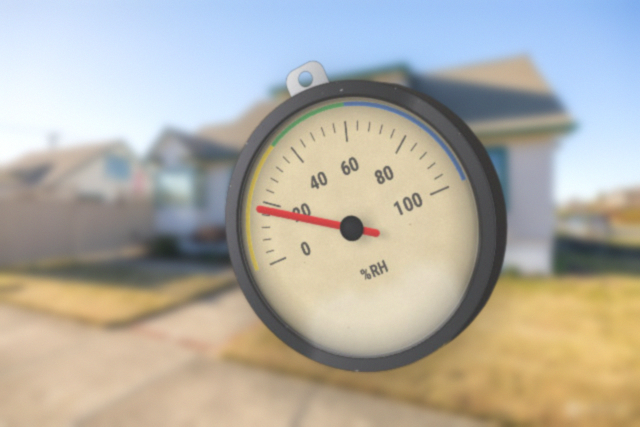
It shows 18 %
